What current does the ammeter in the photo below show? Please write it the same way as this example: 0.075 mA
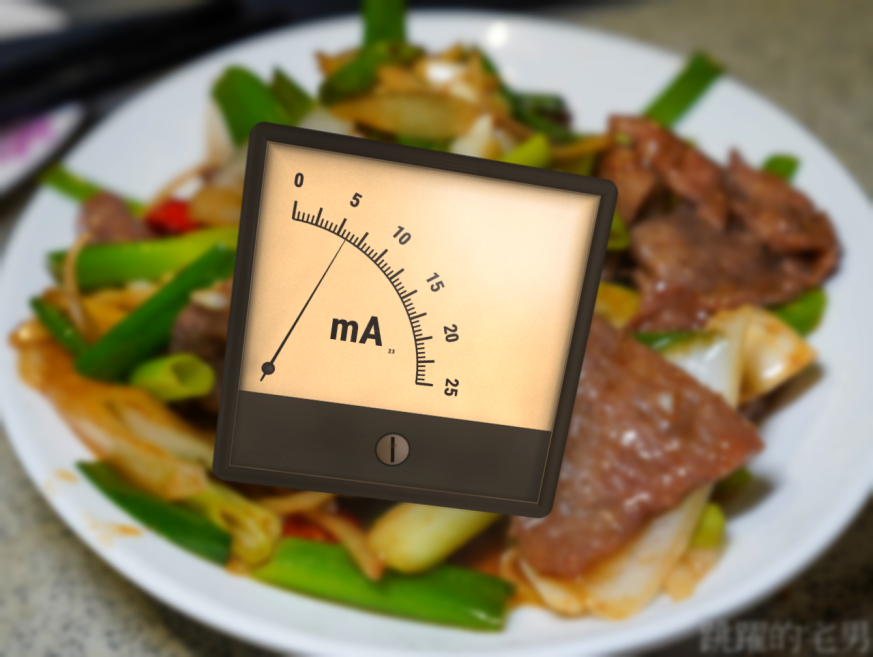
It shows 6 mA
